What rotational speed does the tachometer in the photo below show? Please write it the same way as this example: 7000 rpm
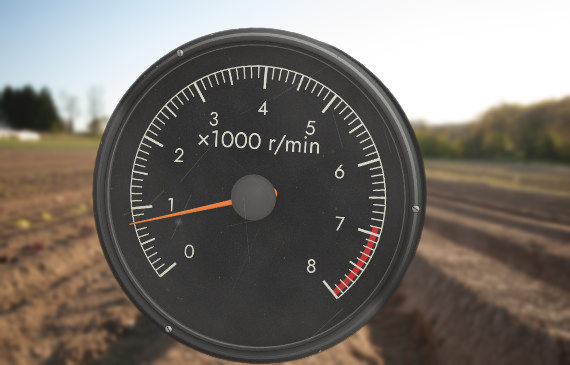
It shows 800 rpm
